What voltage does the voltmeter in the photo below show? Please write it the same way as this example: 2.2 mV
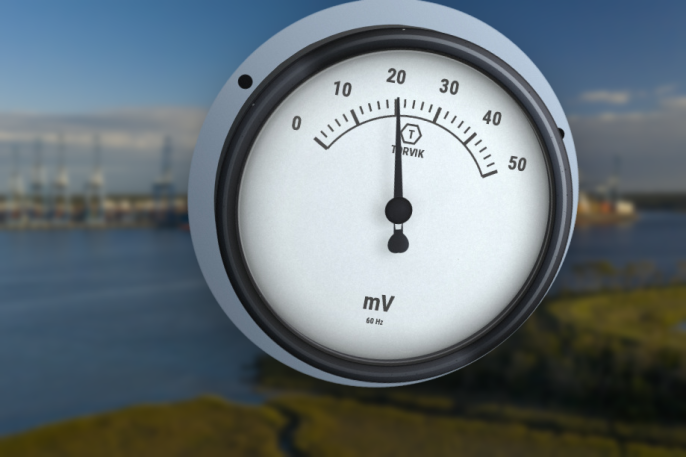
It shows 20 mV
